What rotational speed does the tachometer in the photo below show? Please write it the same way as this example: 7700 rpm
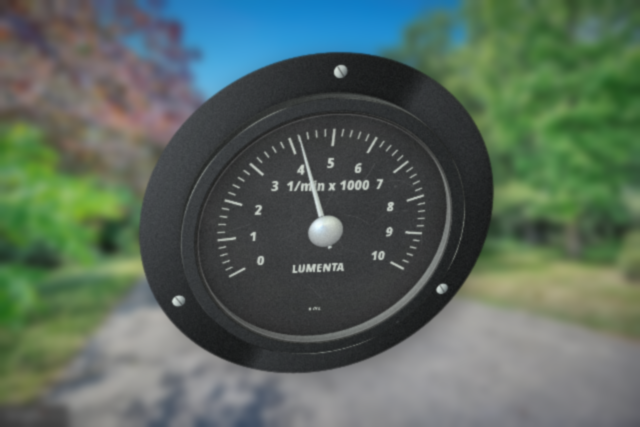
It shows 4200 rpm
